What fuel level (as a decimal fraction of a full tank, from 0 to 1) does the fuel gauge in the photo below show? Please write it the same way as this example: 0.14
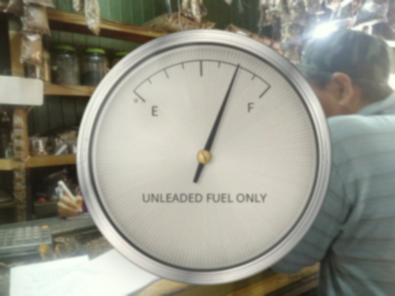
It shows 0.75
